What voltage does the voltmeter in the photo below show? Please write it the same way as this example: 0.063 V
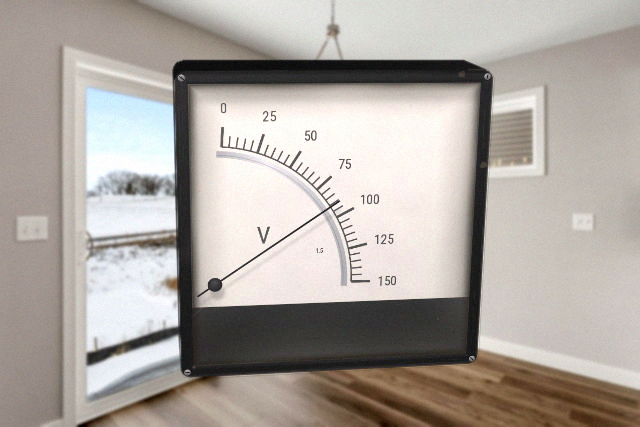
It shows 90 V
